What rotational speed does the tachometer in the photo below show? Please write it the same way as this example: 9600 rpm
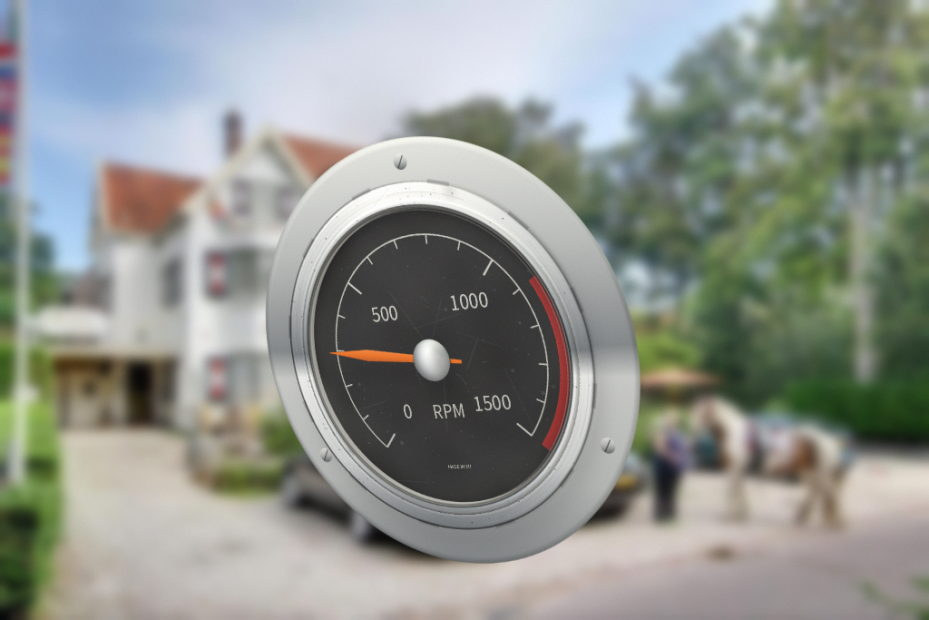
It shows 300 rpm
